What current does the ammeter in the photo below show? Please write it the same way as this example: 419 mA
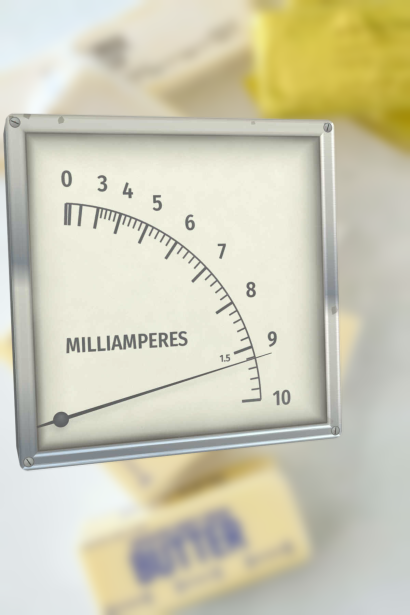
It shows 9.2 mA
